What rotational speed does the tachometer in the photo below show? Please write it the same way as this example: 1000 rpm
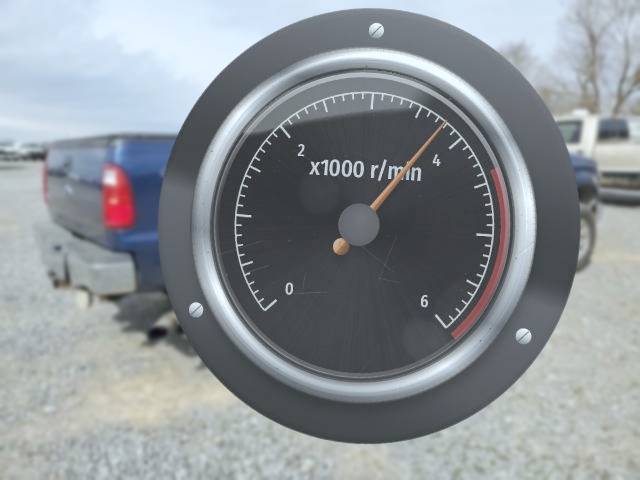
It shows 3800 rpm
